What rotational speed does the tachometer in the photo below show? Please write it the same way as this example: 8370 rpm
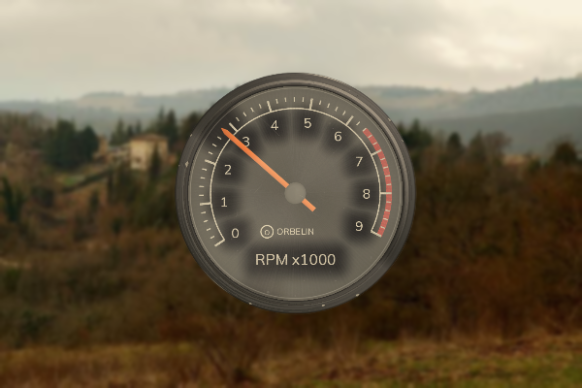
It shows 2800 rpm
